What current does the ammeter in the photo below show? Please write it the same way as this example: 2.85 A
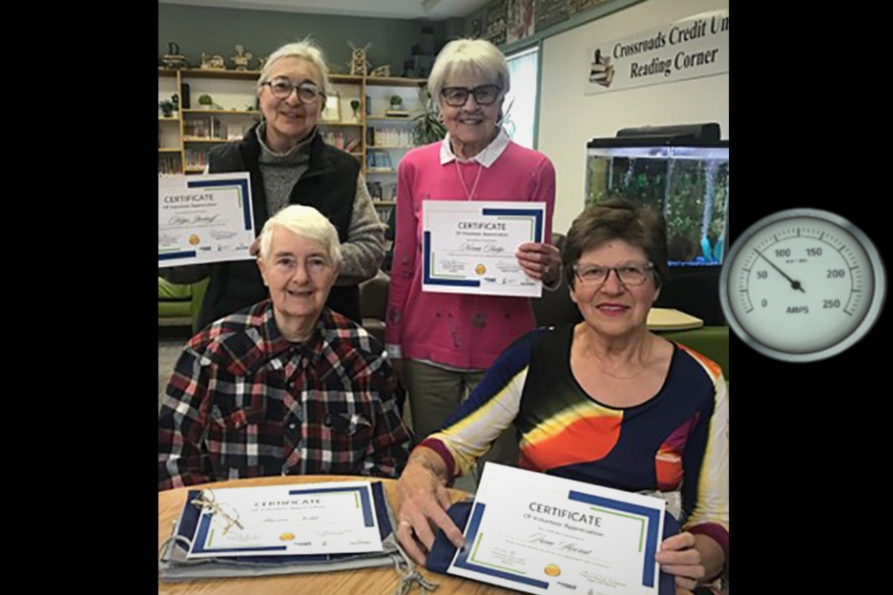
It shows 75 A
